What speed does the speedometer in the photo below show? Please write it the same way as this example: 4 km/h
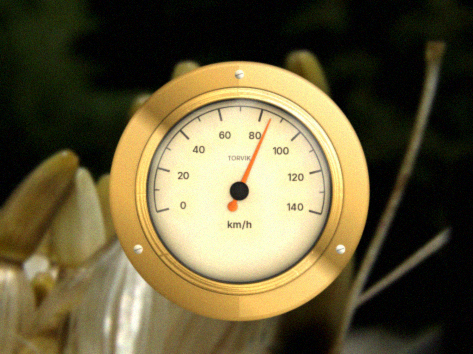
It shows 85 km/h
